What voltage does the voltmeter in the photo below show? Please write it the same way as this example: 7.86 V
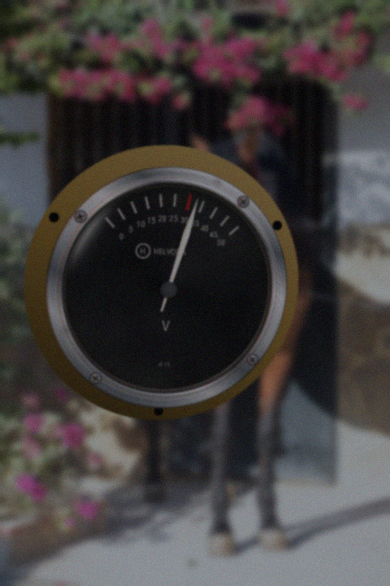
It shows 32.5 V
